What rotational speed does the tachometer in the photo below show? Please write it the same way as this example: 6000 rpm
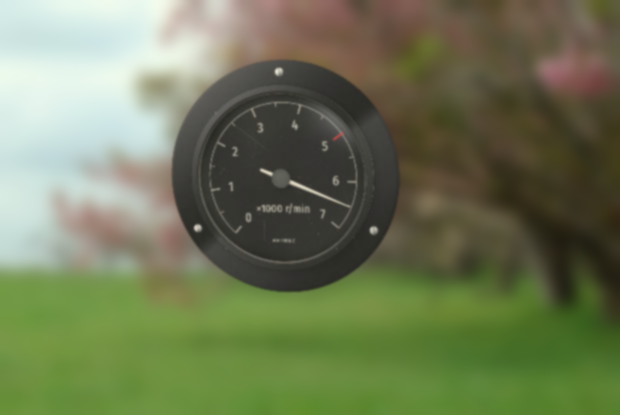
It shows 6500 rpm
